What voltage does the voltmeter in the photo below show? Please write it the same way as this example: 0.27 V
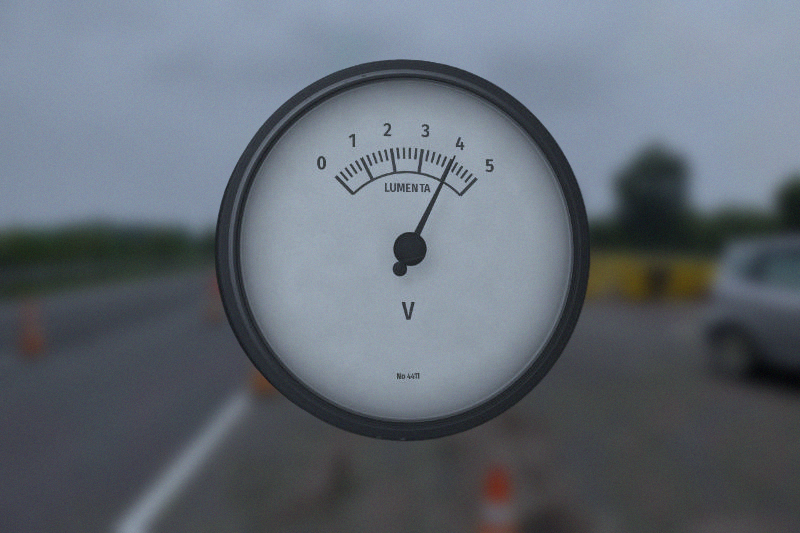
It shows 4 V
